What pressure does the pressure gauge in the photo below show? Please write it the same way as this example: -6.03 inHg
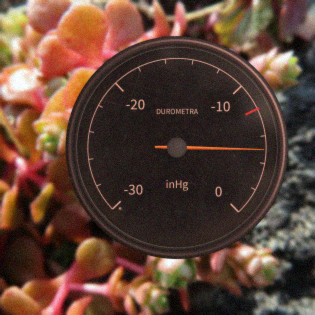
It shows -5 inHg
